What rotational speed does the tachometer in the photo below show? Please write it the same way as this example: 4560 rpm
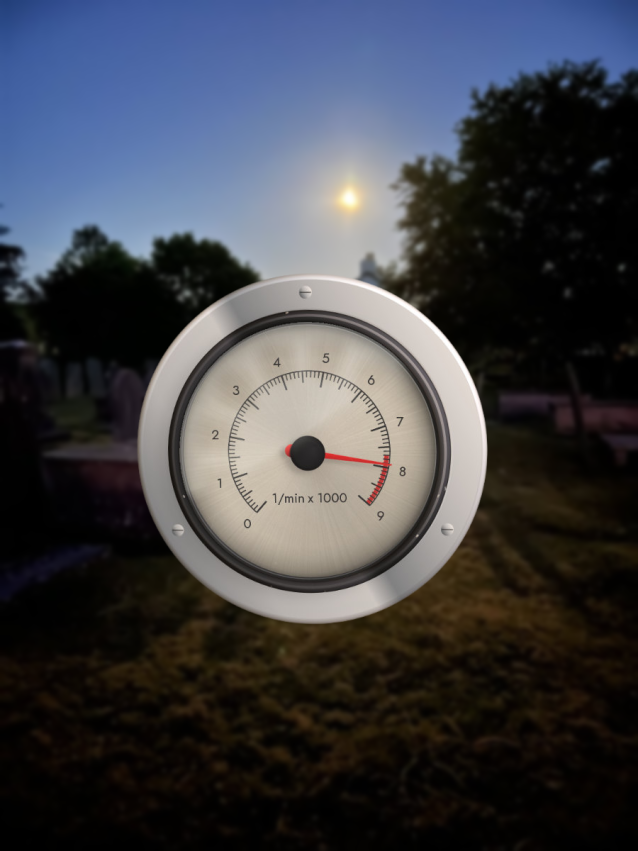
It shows 7900 rpm
